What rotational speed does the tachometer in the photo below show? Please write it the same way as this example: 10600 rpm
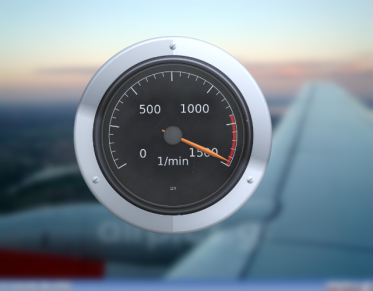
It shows 1475 rpm
